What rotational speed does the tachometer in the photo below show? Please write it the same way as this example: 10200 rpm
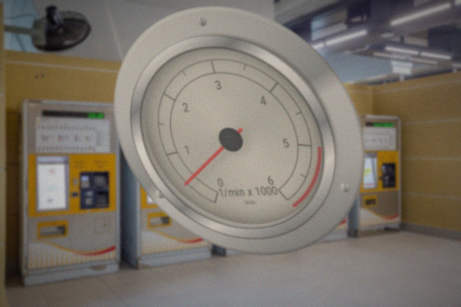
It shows 500 rpm
